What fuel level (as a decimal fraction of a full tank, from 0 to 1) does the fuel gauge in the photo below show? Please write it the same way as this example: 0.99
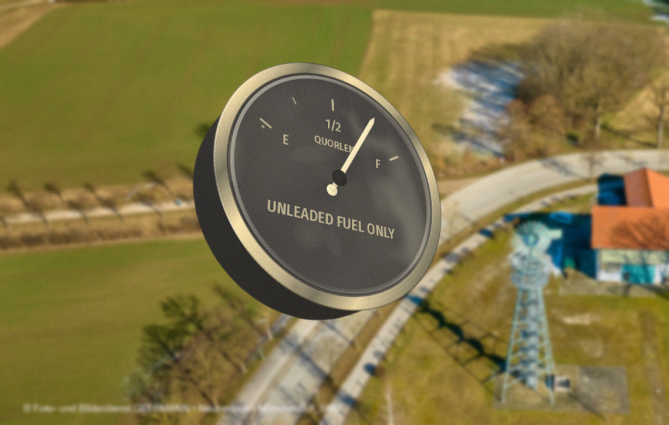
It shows 0.75
